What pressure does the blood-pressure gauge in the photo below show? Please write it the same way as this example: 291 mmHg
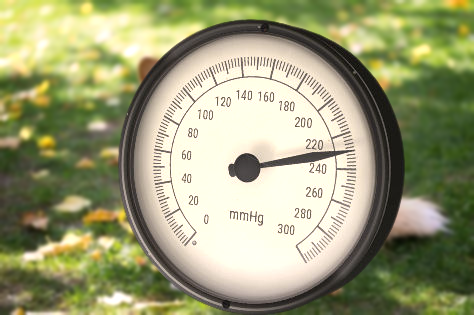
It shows 230 mmHg
